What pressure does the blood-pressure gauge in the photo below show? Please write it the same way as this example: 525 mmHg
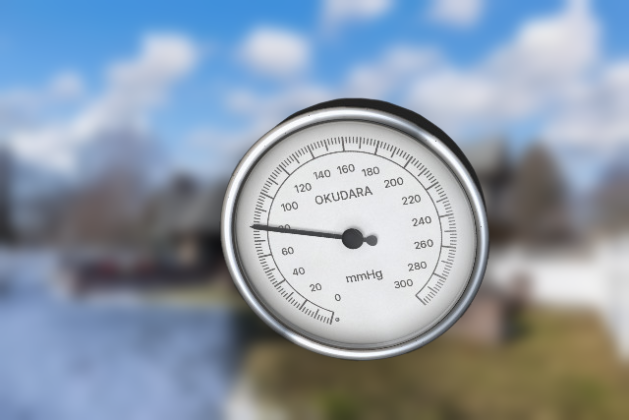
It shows 80 mmHg
